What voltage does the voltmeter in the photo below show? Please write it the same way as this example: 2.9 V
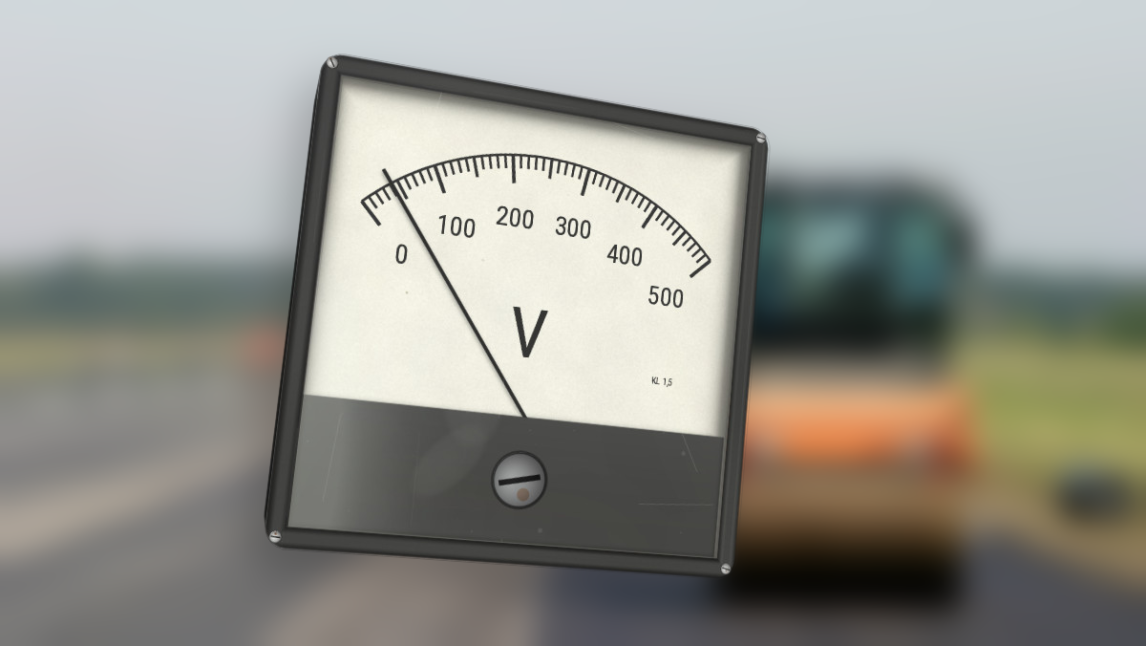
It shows 40 V
